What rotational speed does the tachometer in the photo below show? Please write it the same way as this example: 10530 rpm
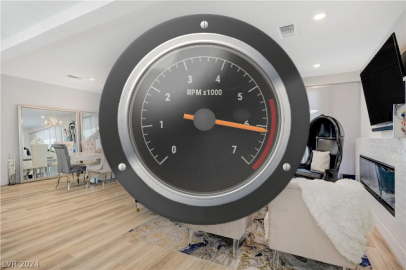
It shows 6100 rpm
